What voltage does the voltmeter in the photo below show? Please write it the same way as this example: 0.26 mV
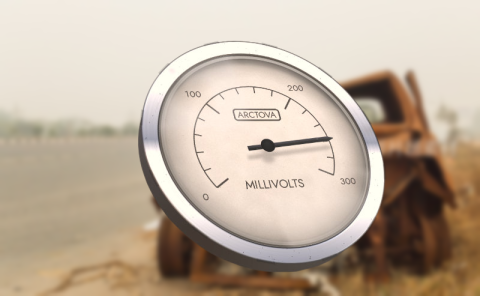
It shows 260 mV
